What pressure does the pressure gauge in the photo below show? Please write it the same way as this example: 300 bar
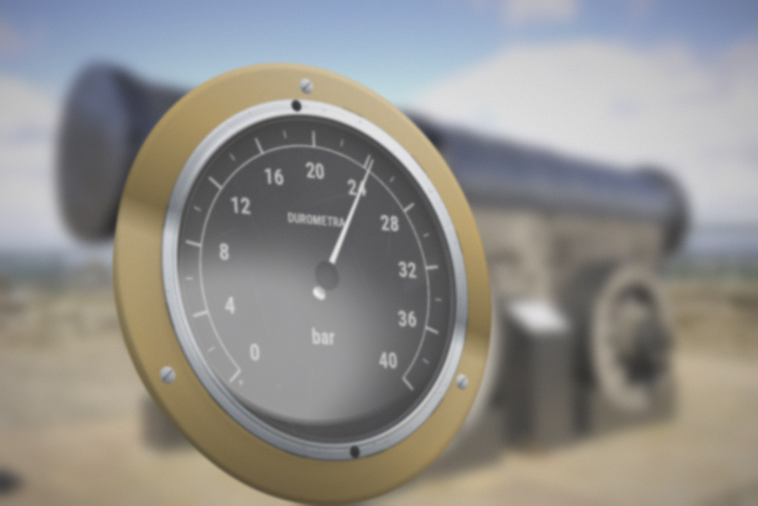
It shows 24 bar
